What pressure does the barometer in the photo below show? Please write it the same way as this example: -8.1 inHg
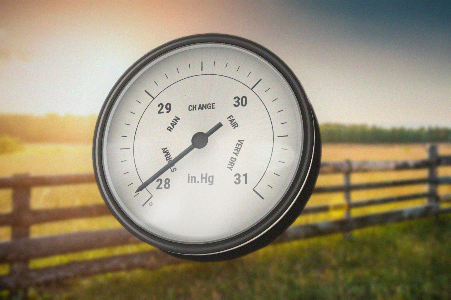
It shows 28.1 inHg
